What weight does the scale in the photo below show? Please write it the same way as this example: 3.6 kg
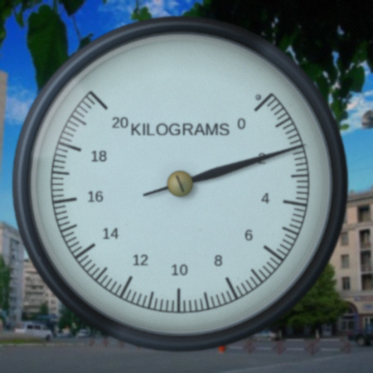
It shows 2 kg
